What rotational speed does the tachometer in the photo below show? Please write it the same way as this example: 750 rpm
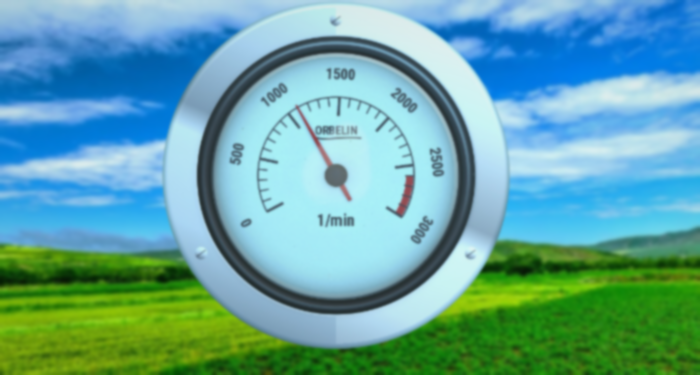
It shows 1100 rpm
